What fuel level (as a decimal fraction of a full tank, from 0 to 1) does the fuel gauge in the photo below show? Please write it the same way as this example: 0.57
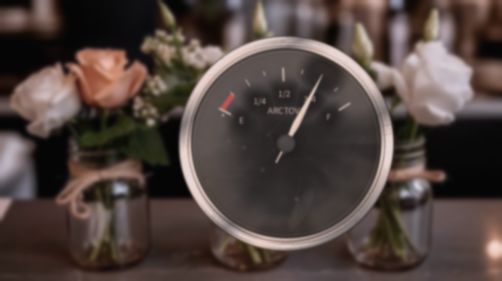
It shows 0.75
